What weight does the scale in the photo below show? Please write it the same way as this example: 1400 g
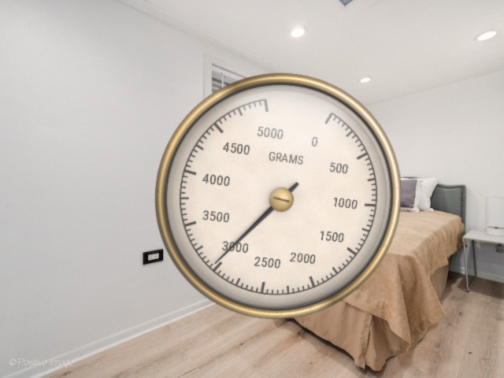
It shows 3050 g
